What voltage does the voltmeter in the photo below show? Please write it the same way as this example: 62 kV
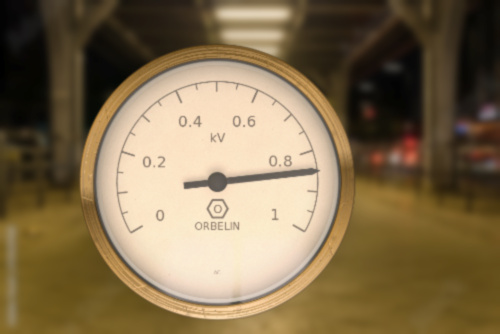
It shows 0.85 kV
